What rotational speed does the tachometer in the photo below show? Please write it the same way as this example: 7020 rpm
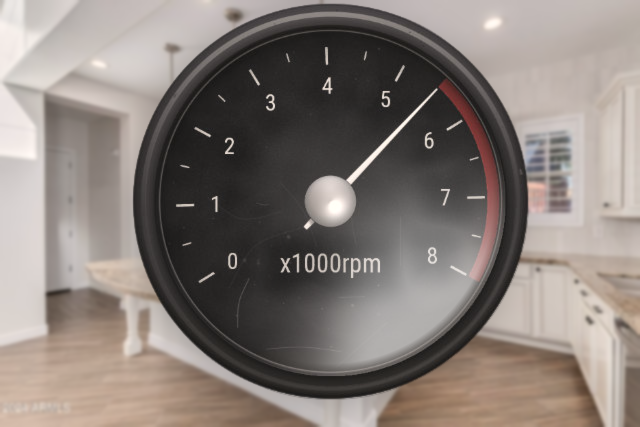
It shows 5500 rpm
